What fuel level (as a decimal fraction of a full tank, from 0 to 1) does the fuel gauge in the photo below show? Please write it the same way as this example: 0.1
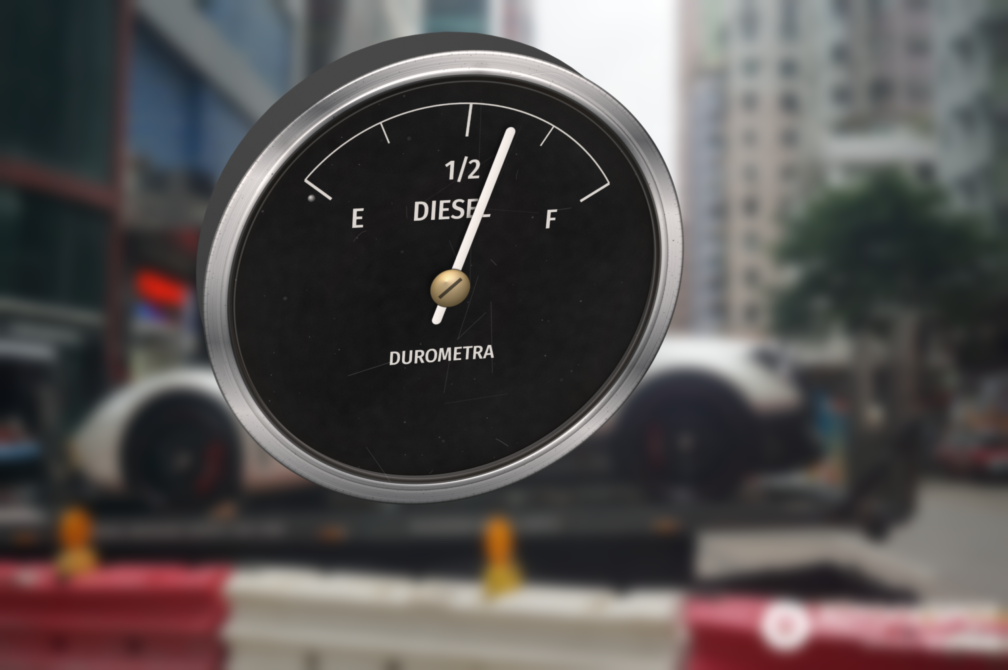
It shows 0.625
